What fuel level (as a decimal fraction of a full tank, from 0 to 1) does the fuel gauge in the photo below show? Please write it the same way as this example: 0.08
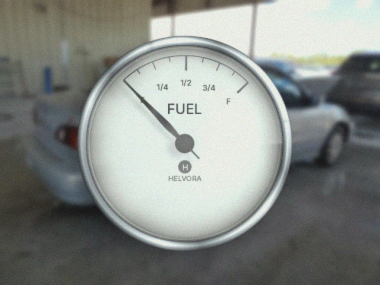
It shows 0
